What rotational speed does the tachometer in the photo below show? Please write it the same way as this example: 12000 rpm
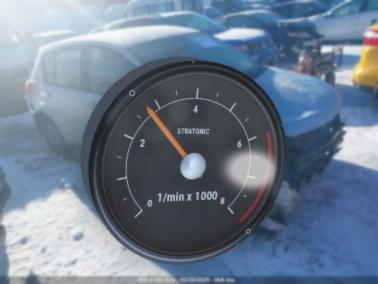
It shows 2750 rpm
